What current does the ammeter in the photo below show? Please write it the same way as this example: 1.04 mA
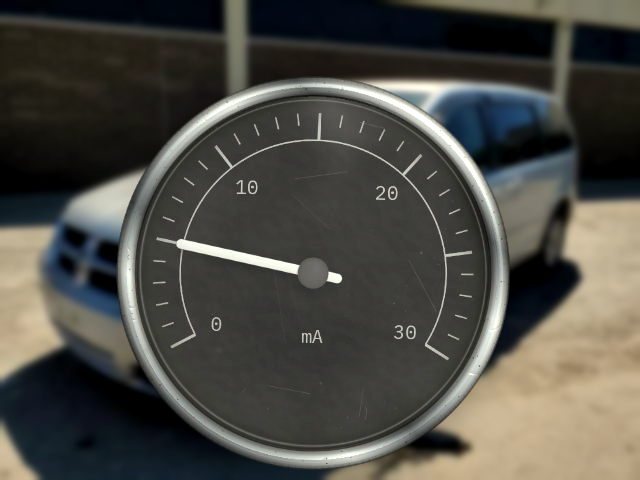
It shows 5 mA
